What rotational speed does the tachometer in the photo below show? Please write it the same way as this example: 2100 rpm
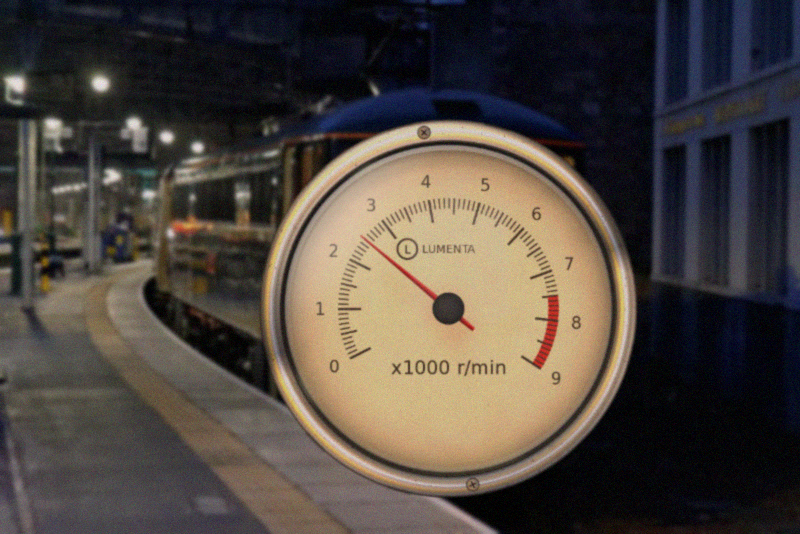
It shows 2500 rpm
